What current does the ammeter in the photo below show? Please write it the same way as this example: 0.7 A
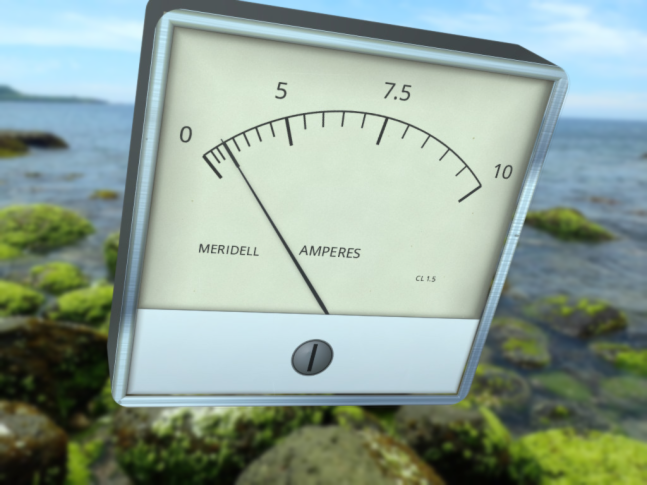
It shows 2.5 A
